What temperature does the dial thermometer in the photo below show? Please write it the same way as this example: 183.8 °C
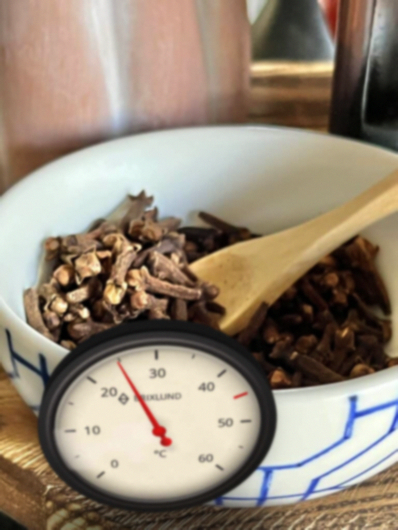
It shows 25 °C
